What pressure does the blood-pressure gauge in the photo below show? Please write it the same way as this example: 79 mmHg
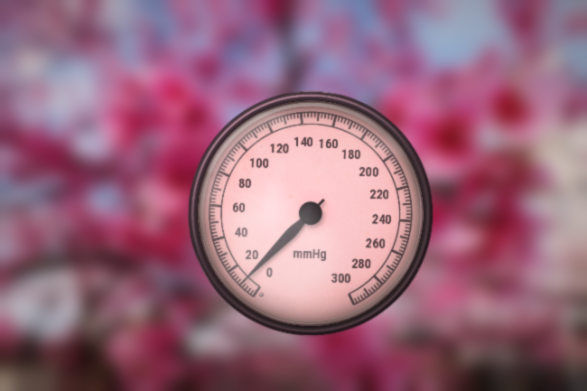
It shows 10 mmHg
